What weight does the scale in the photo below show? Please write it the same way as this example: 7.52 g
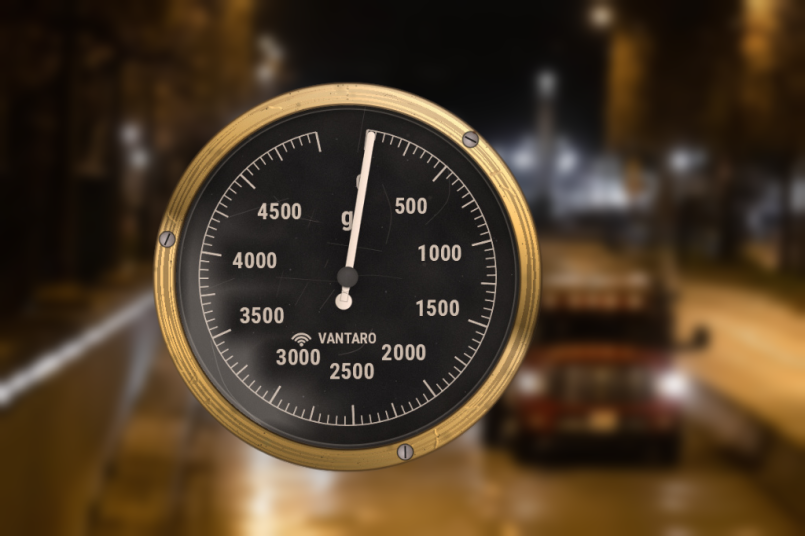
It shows 25 g
